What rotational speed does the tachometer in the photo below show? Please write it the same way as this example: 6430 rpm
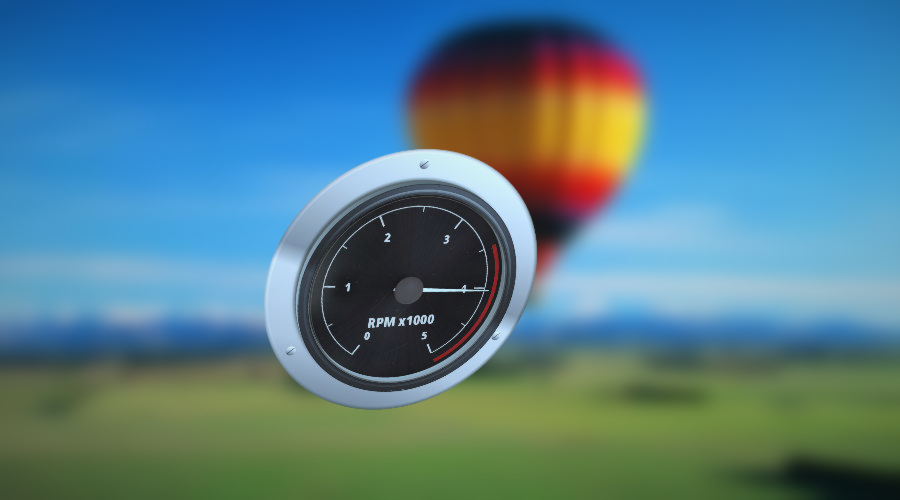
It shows 4000 rpm
